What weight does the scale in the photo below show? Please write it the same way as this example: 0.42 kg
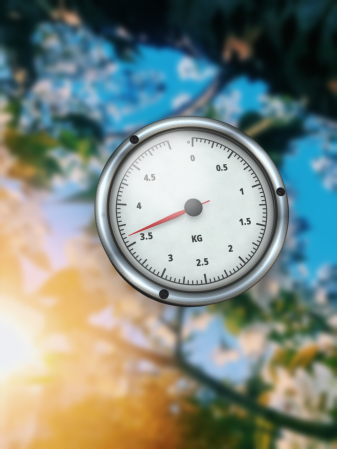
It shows 3.6 kg
